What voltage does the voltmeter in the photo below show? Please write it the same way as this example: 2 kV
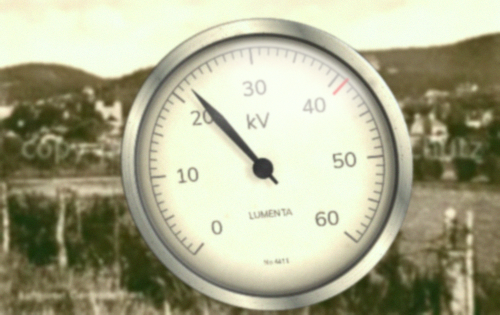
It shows 22 kV
